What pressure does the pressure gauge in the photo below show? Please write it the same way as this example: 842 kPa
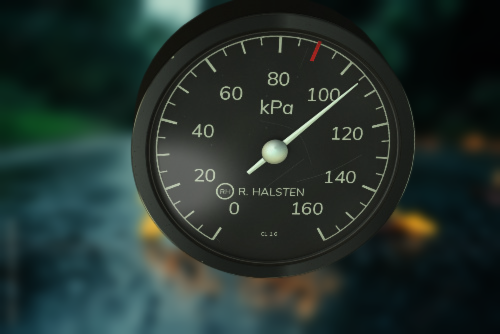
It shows 105 kPa
